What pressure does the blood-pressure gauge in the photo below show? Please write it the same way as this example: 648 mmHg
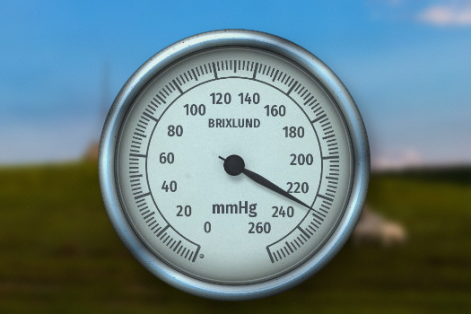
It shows 228 mmHg
